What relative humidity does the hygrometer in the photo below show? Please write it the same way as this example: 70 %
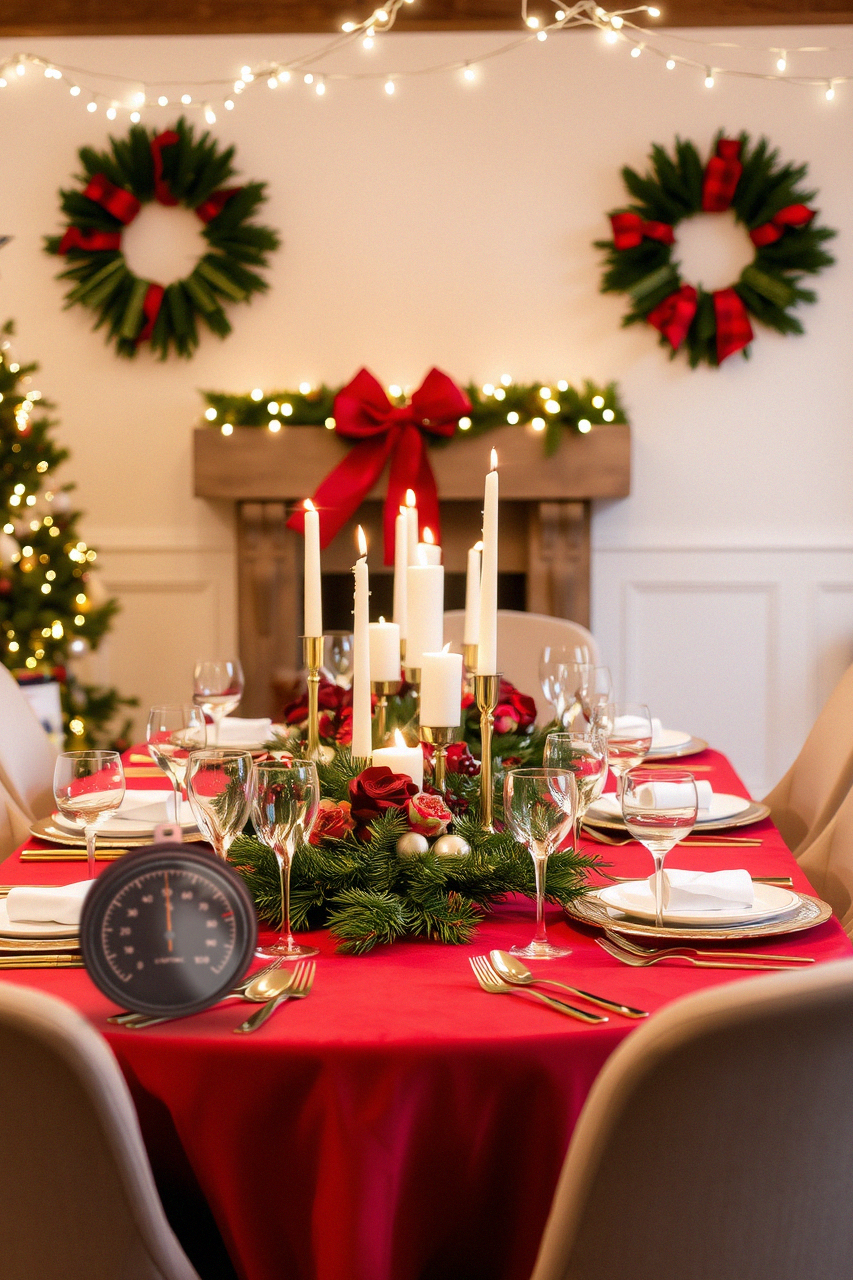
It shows 50 %
